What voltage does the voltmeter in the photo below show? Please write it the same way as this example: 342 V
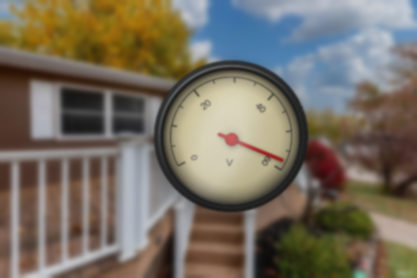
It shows 57.5 V
